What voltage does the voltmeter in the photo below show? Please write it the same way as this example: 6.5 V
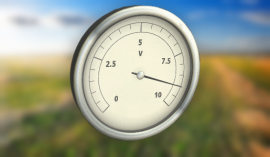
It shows 9 V
